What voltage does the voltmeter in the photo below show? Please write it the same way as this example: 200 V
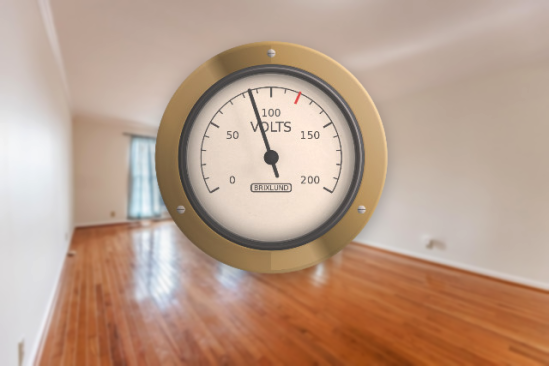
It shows 85 V
